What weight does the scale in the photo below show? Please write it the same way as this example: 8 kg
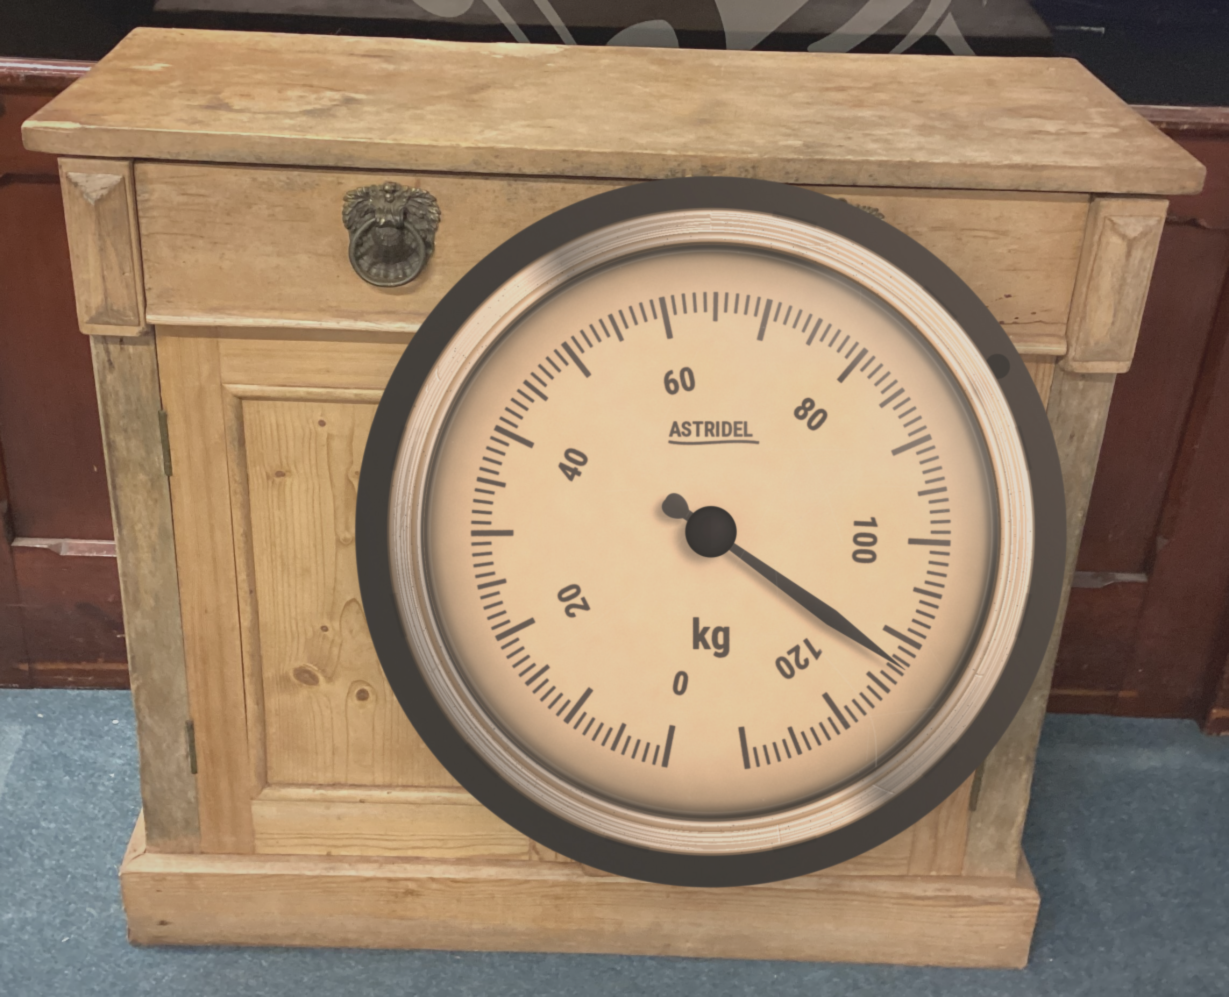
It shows 112.5 kg
